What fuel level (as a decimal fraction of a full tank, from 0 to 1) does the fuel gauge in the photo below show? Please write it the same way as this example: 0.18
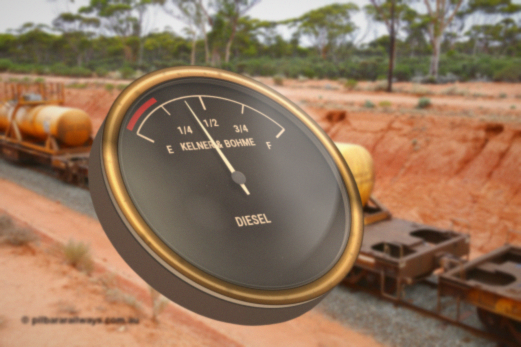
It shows 0.375
